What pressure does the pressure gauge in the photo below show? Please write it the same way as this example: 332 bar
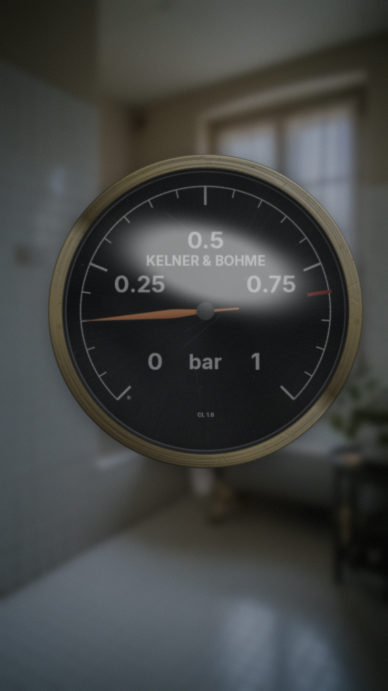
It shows 0.15 bar
